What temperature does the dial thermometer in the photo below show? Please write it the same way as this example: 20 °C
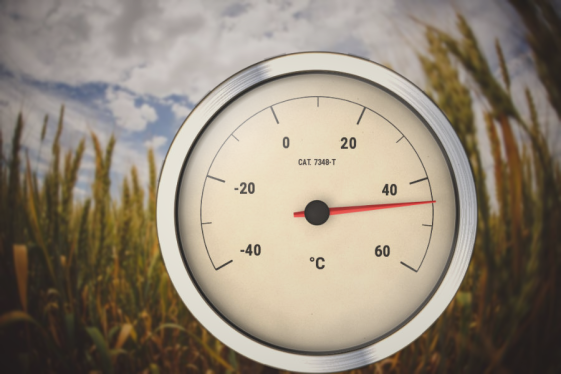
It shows 45 °C
